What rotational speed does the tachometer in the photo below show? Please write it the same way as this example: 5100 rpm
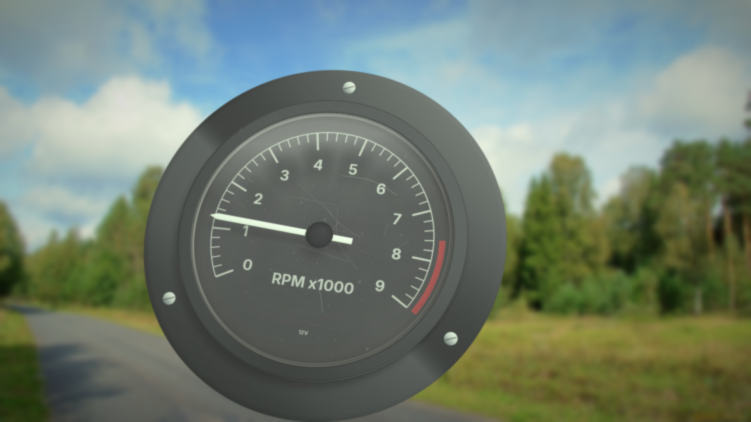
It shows 1200 rpm
